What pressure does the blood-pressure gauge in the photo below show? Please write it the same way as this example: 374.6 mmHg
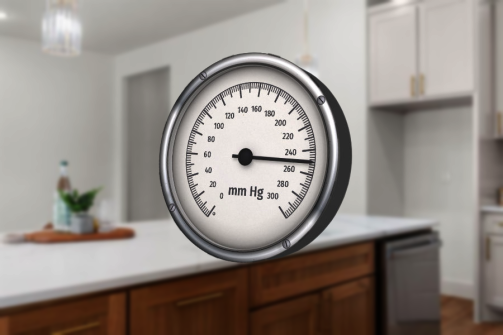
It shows 250 mmHg
